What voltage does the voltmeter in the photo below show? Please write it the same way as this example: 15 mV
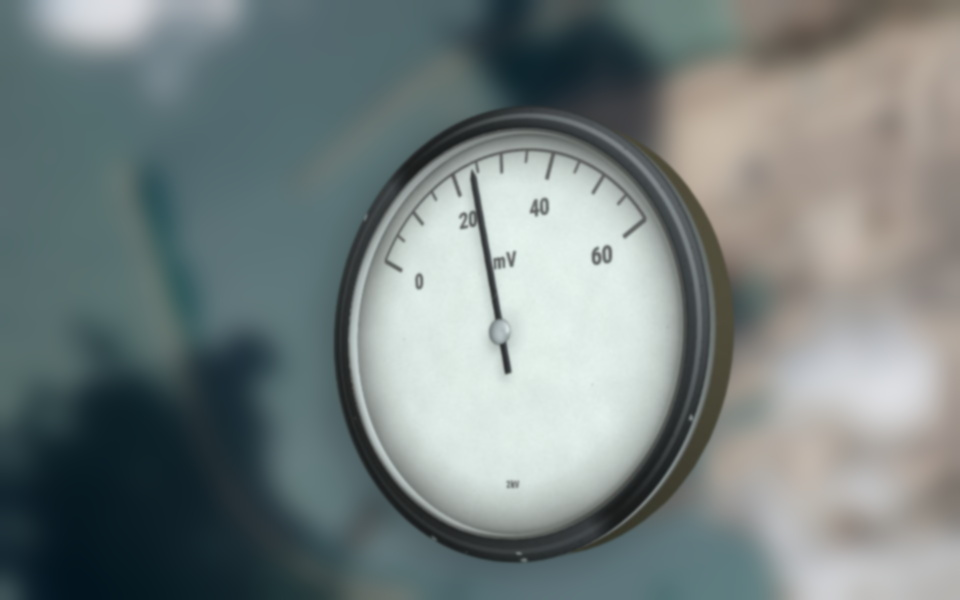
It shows 25 mV
